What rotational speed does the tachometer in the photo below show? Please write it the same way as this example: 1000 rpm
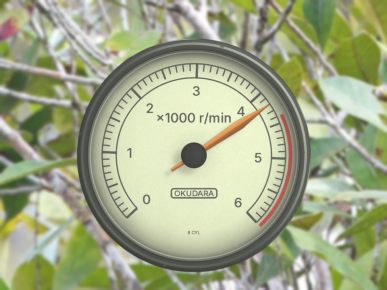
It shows 4200 rpm
